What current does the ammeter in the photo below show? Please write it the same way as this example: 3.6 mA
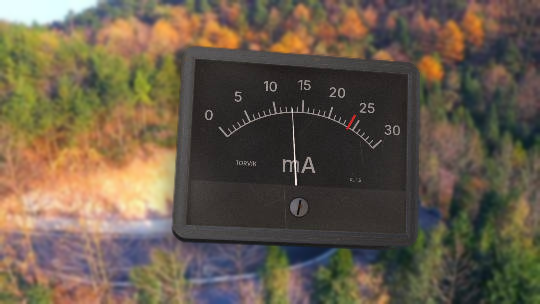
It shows 13 mA
